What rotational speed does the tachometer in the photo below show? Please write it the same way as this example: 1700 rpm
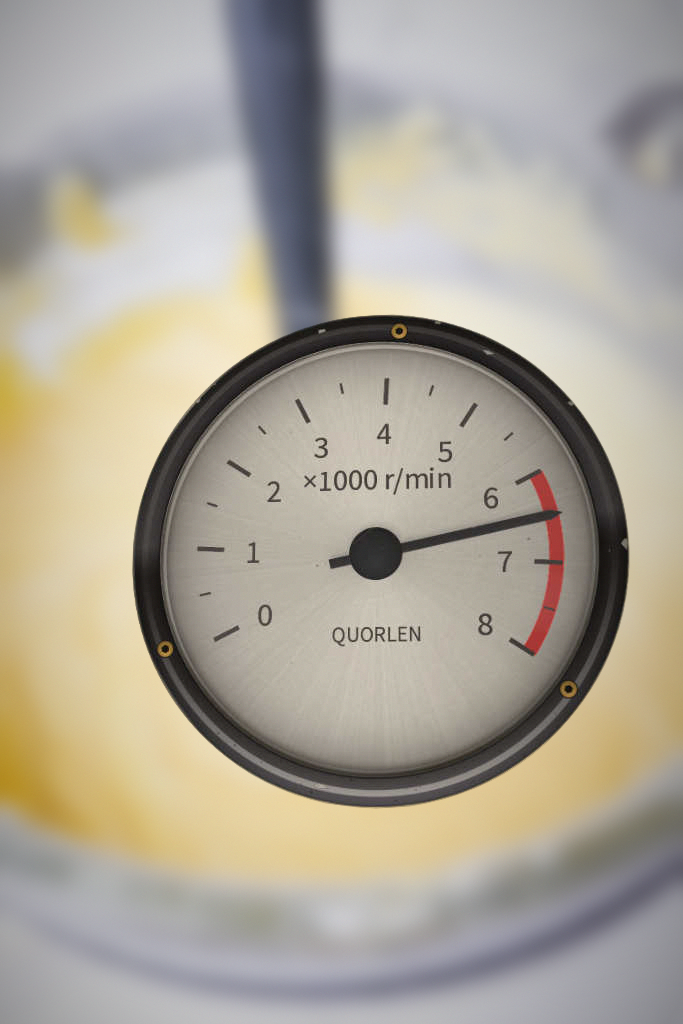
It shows 6500 rpm
